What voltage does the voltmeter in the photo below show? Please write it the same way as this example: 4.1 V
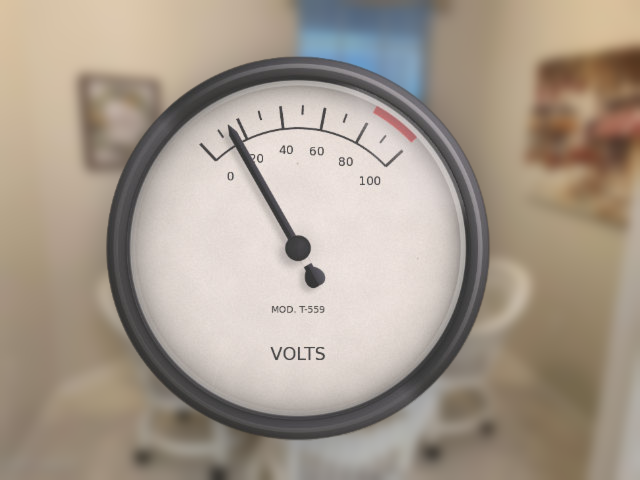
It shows 15 V
